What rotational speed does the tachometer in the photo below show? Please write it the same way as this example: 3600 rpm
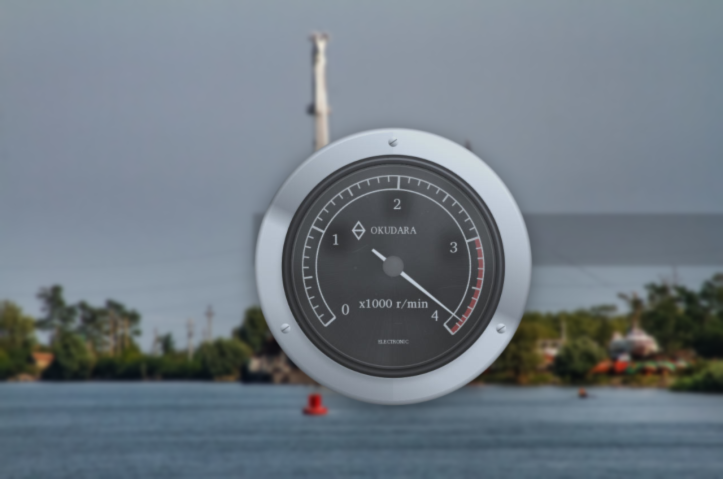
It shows 3850 rpm
